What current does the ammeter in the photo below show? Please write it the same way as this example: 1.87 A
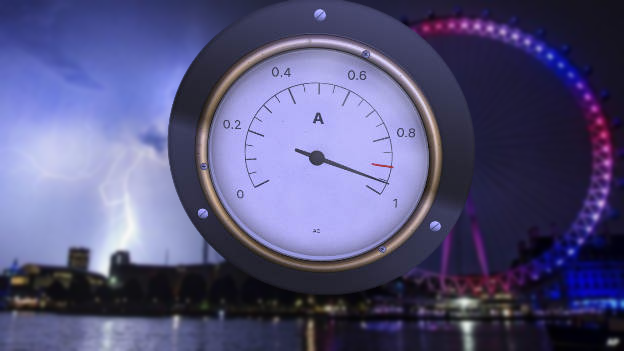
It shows 0.95 A
